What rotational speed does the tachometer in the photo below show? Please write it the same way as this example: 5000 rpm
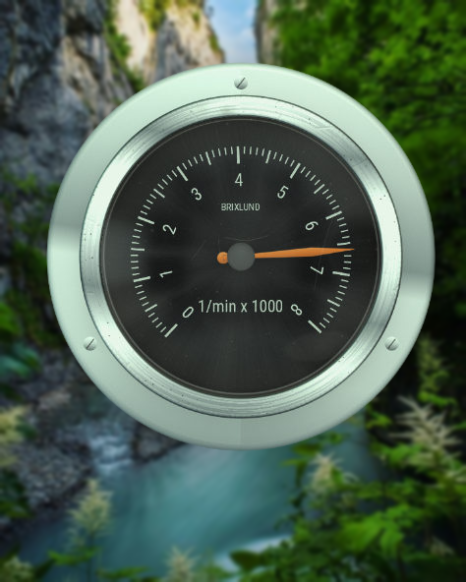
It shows 6600 rpm
